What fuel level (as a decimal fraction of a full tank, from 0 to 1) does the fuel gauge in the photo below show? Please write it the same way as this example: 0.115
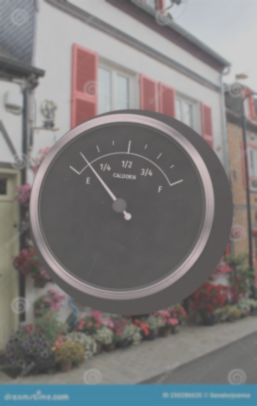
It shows 0.125
